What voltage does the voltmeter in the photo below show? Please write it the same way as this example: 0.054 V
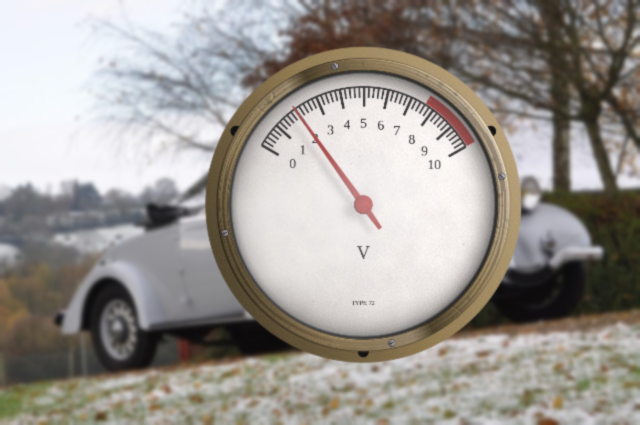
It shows 2 V
